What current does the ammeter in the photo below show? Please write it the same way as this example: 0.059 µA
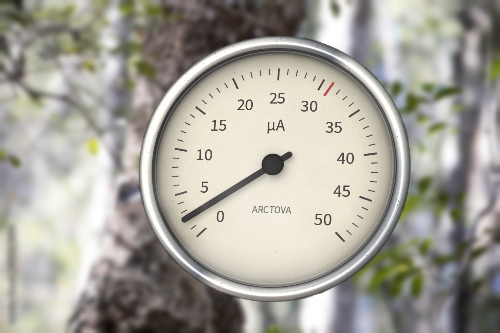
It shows 2 µA
